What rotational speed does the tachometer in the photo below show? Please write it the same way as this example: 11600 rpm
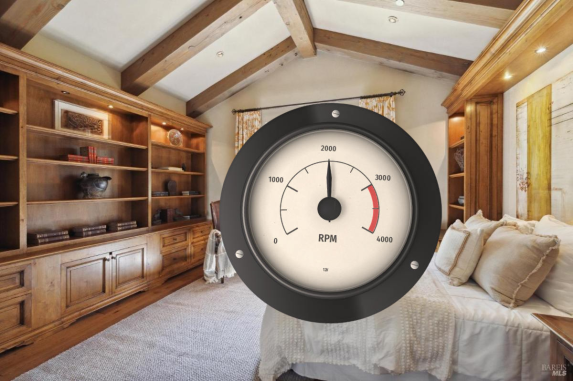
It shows 2000 rpm
